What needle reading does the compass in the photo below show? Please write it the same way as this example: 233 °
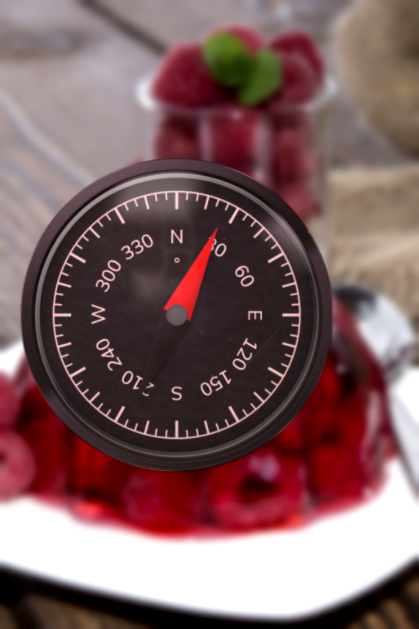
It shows 25 °
